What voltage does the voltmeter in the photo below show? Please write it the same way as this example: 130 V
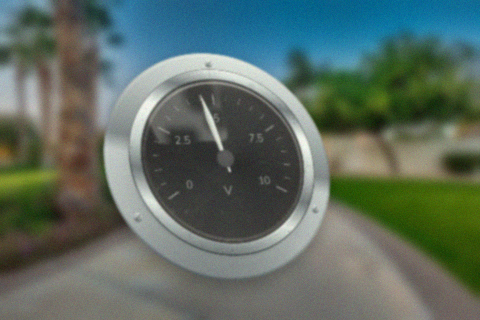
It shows 4.5 V
